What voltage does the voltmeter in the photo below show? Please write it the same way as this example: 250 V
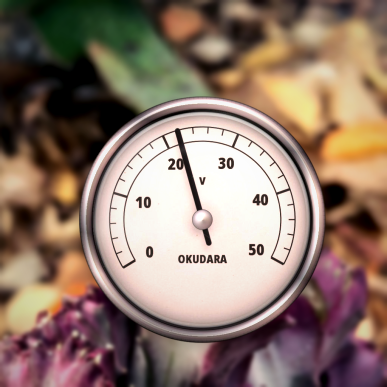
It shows 22 V
